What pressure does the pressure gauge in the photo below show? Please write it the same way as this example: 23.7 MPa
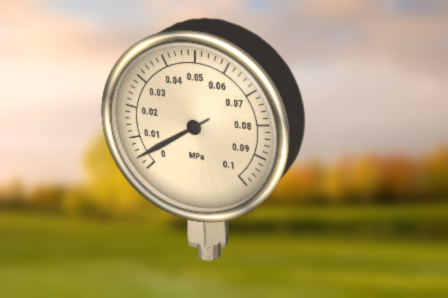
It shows 0.004 MPa
